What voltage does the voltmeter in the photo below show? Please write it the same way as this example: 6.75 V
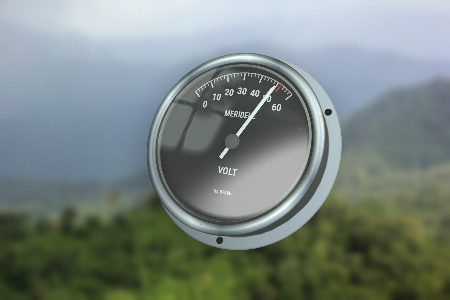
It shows 50 V
